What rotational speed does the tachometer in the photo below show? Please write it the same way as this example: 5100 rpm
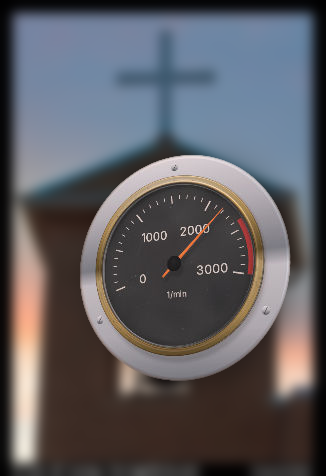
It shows 2200 rpm
